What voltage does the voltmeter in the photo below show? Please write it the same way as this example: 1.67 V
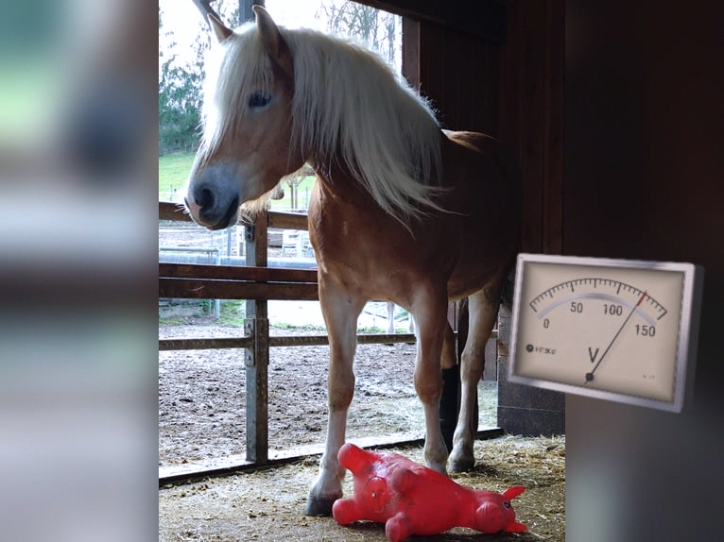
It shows 125 V
